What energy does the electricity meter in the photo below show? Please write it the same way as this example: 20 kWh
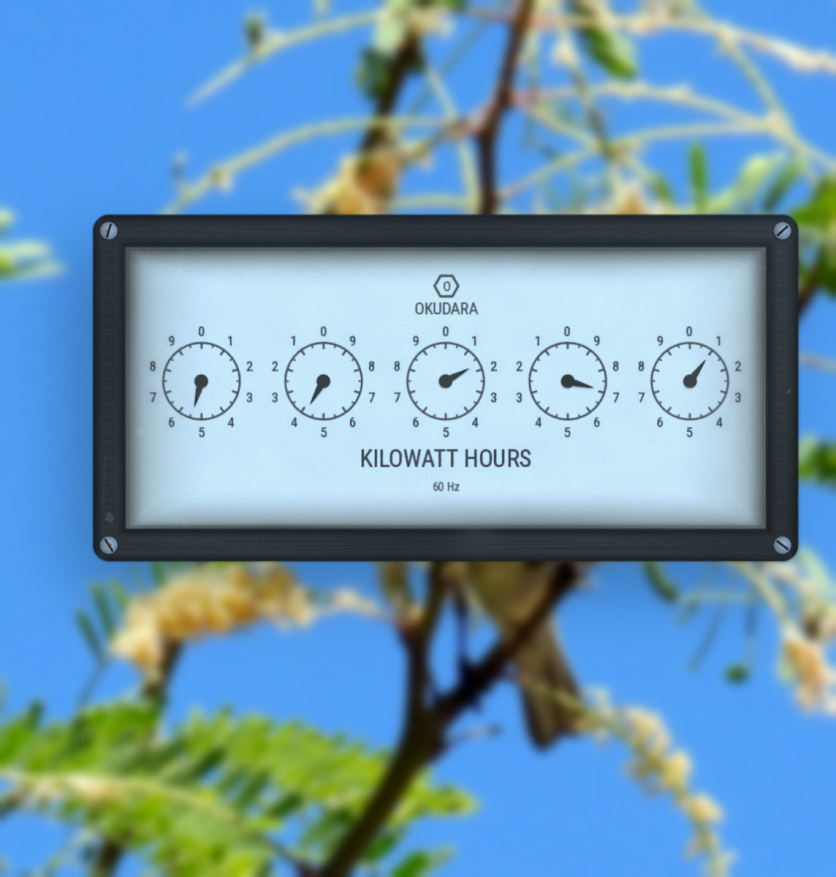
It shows 54171 kWh
